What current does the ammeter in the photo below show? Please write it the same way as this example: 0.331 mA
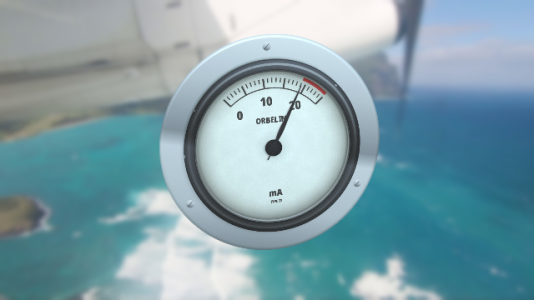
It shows 19 mA
